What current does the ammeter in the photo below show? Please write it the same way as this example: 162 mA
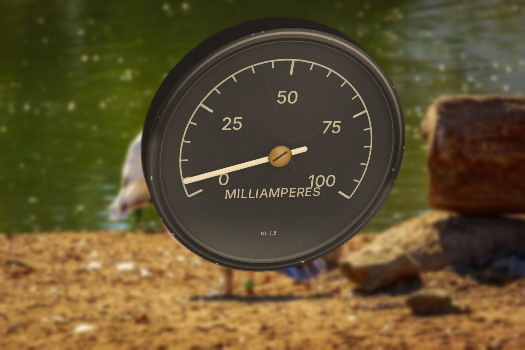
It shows 5 mA
